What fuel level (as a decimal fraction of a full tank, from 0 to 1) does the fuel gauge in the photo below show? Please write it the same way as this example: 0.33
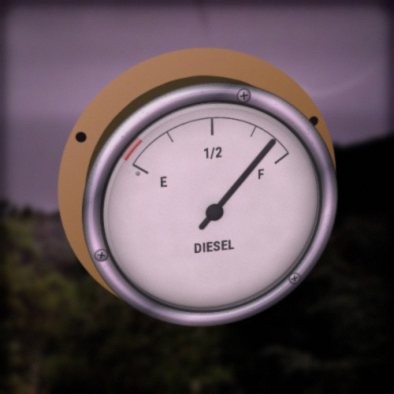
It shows 0.875
